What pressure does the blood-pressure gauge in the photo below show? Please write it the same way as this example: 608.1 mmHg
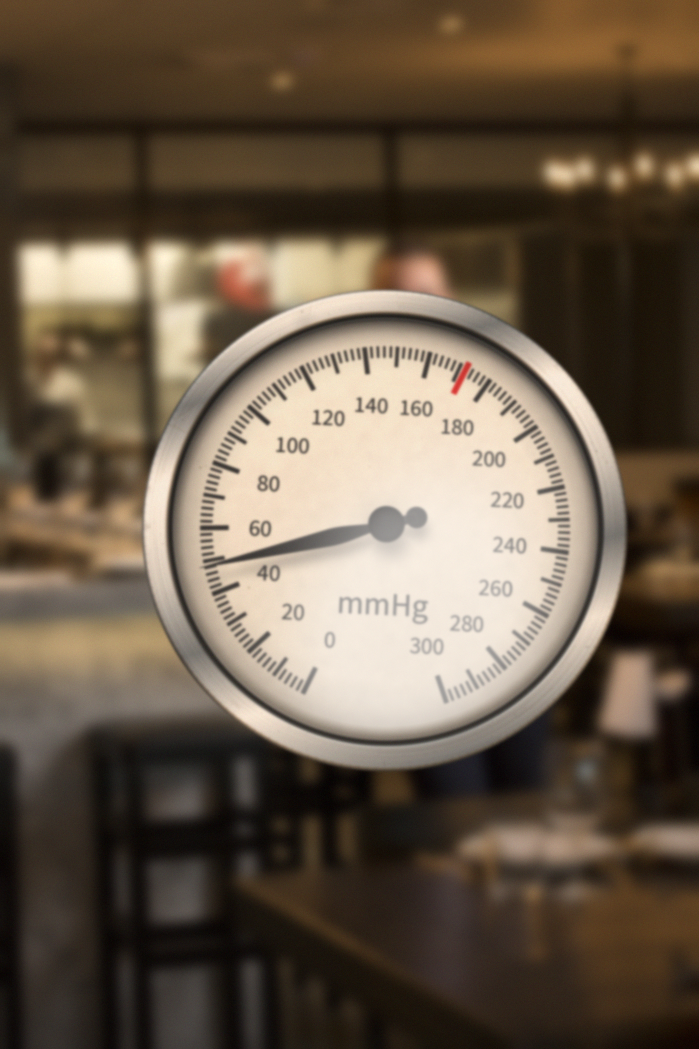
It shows 48 mmHg
